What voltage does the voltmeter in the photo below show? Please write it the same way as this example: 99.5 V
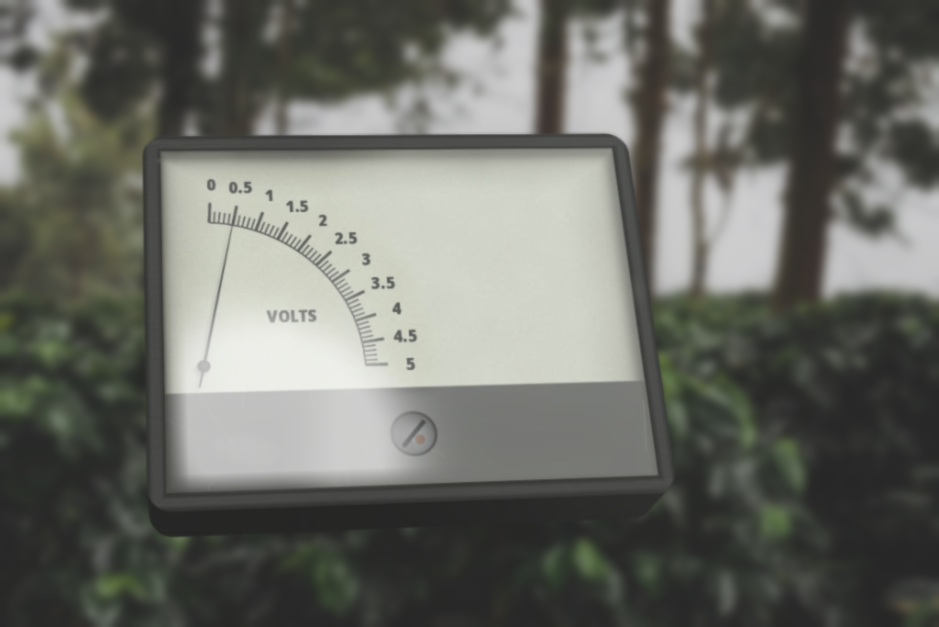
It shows 0.5 V
